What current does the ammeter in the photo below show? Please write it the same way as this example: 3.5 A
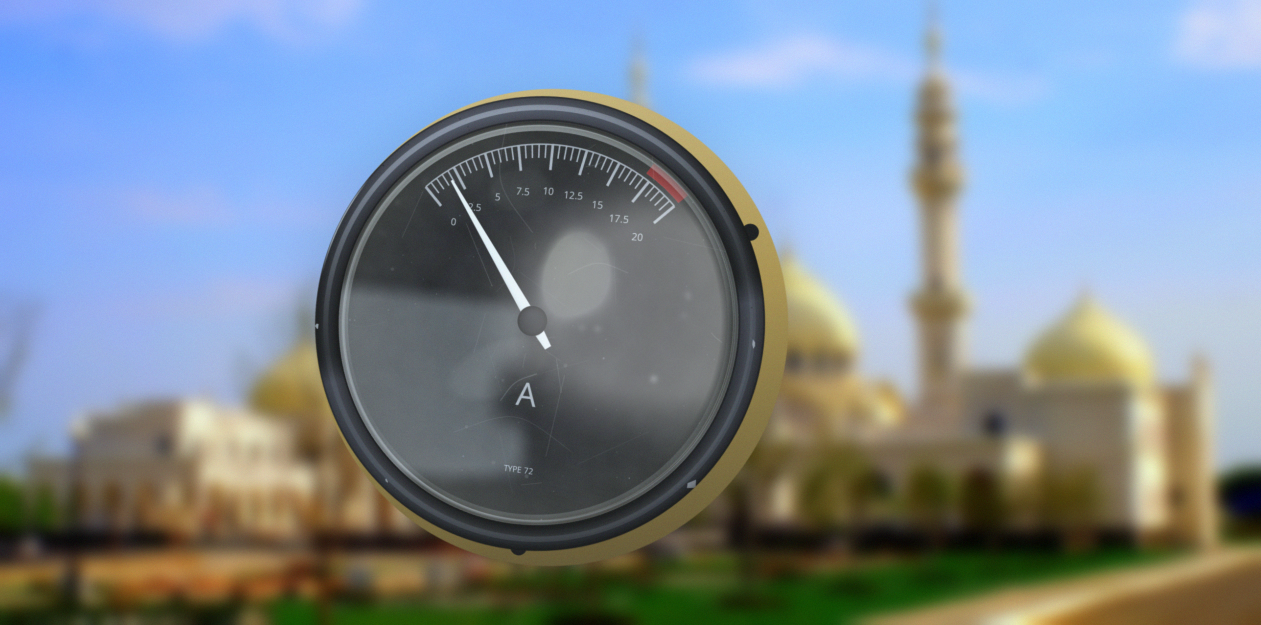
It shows 2 A
